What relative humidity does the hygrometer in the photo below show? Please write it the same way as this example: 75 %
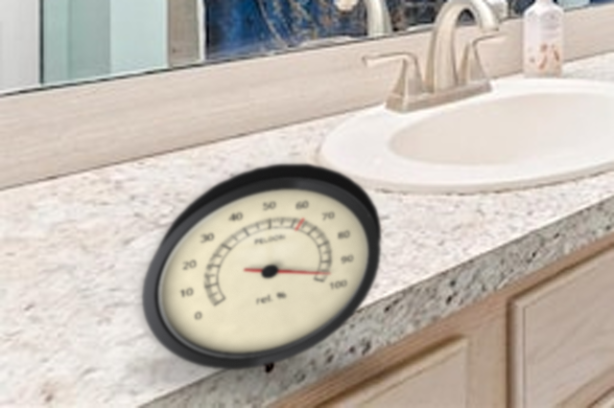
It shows 95 %
